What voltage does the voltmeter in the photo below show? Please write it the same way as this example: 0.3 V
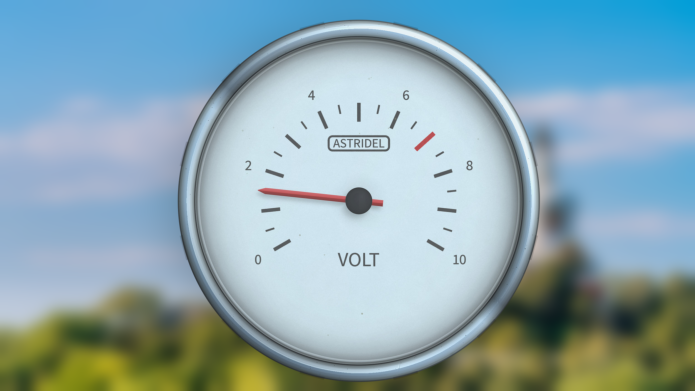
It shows 1.5 V
